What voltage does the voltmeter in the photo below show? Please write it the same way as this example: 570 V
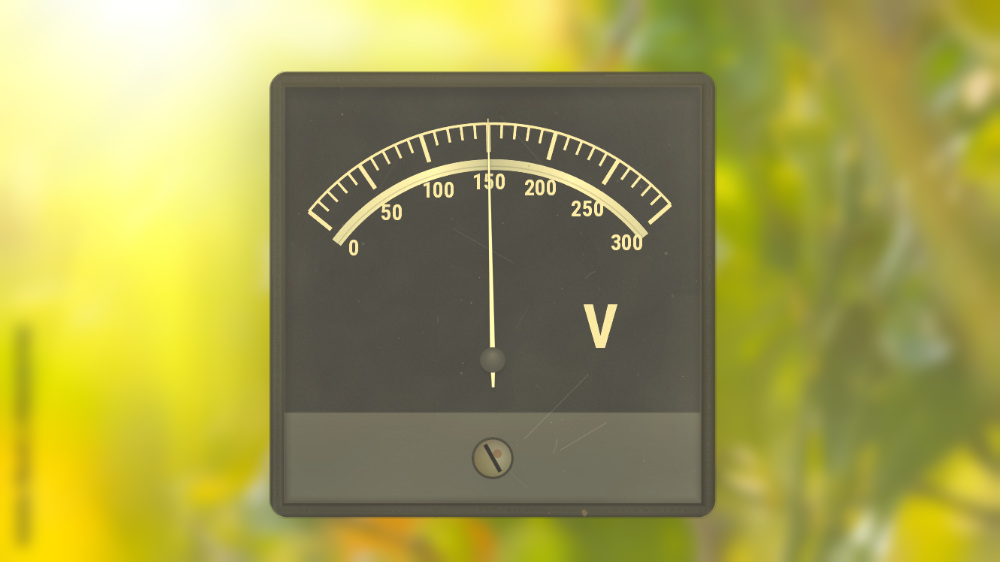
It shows 150 V
